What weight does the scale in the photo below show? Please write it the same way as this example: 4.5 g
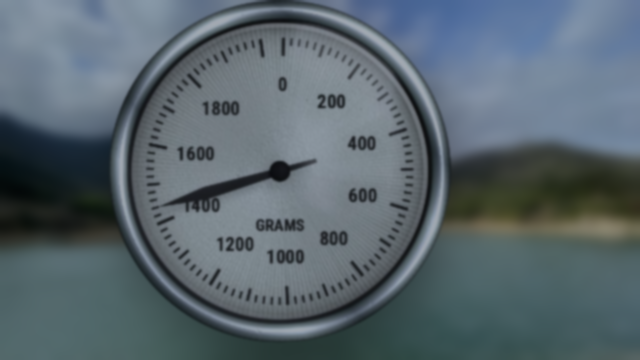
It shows 1440 g
